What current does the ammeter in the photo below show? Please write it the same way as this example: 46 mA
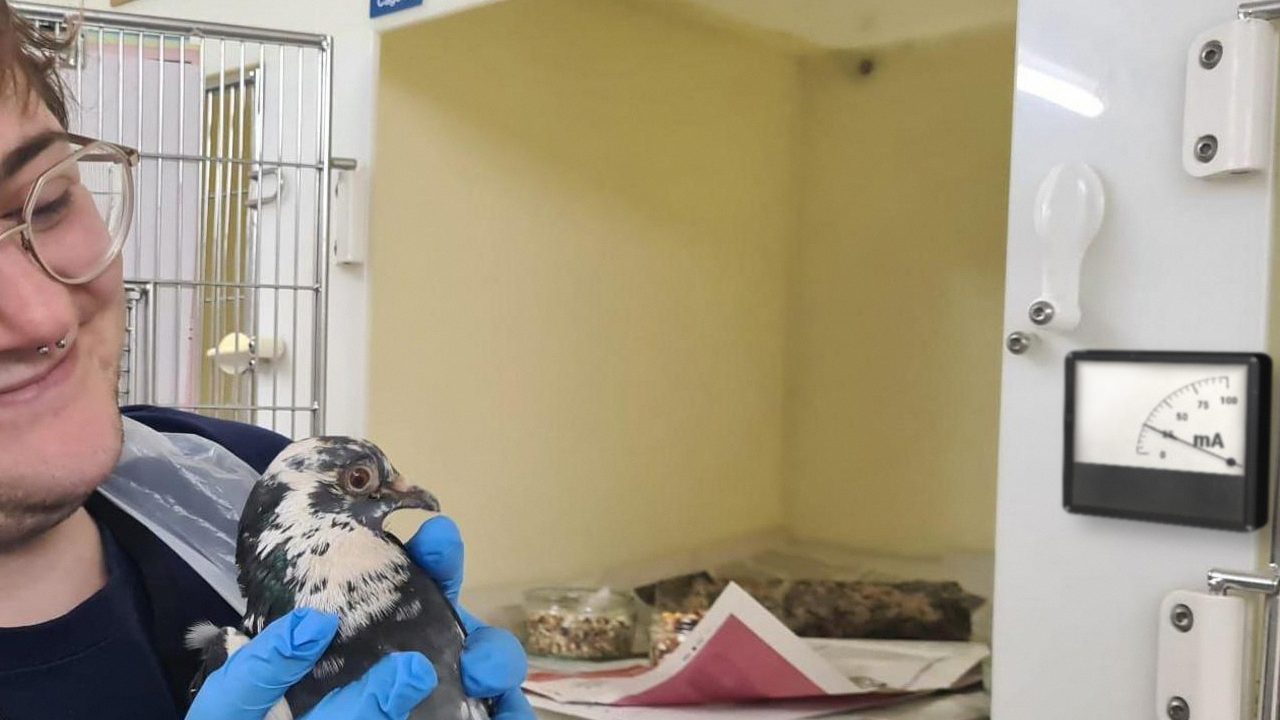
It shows 25 mA
